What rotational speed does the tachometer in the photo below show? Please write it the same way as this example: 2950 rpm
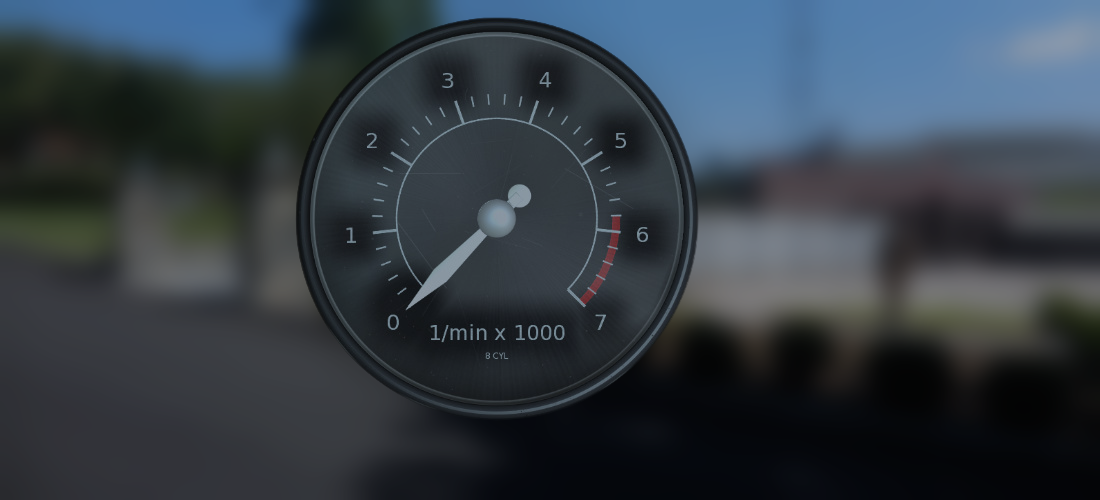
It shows 0 rpm
